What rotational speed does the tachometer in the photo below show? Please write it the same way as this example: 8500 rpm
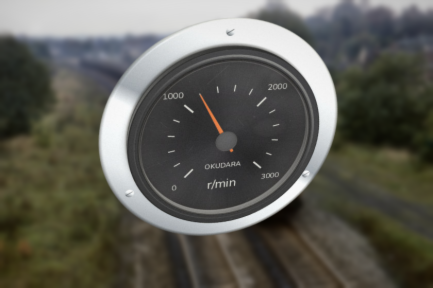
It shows 1200 rpm
